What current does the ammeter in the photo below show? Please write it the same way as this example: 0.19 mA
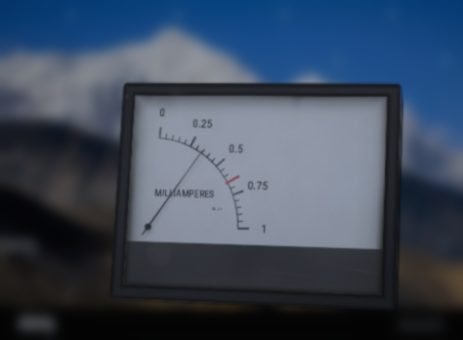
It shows 0.35 mA
